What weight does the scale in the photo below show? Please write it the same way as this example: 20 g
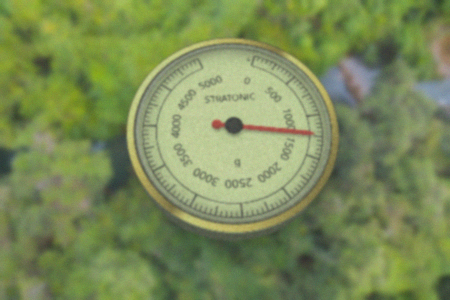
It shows 1250 g
